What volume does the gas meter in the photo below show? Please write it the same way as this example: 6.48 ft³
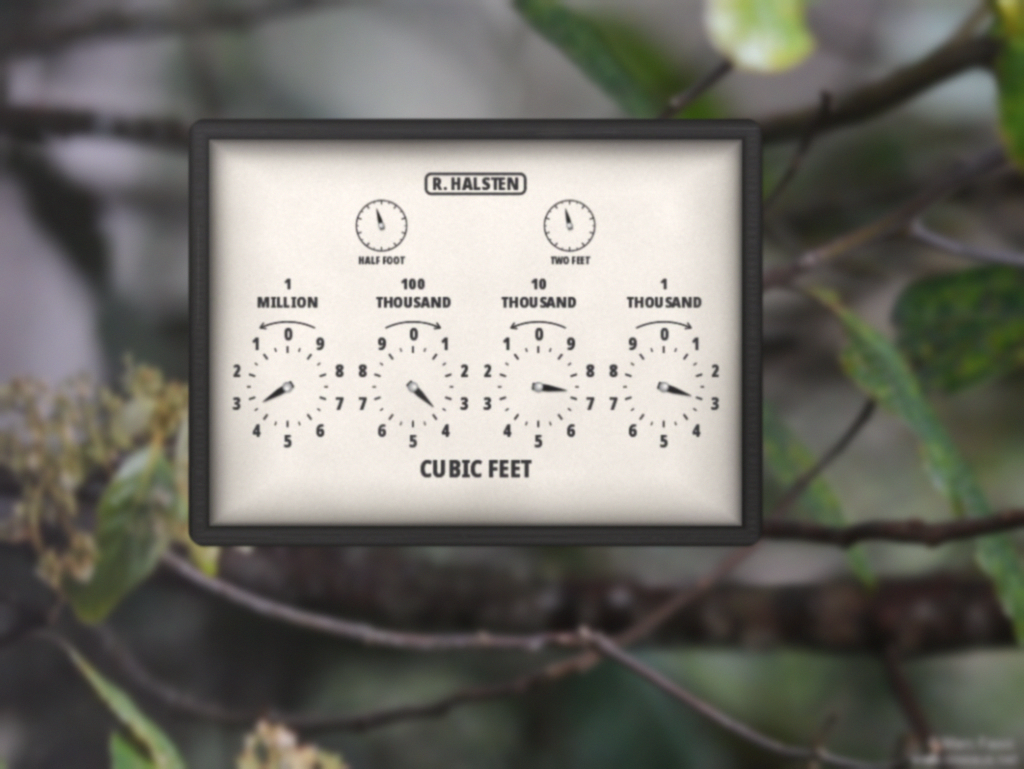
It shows 337300 ft³
